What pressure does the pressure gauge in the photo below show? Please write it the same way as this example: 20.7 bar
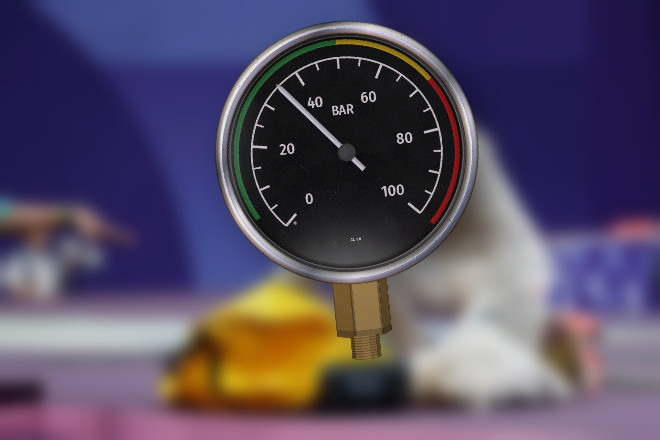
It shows 35 bar
